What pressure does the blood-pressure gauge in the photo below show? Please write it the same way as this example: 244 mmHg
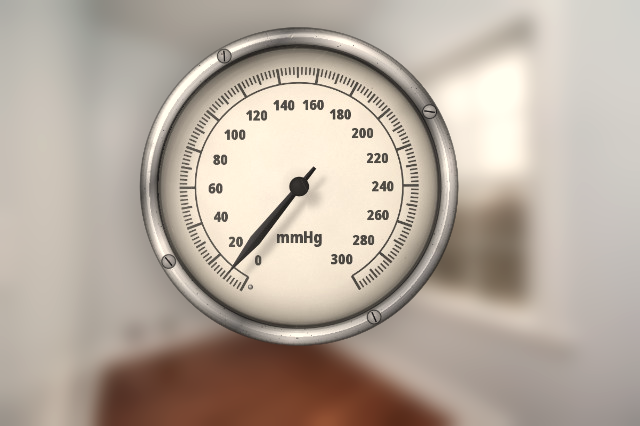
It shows 10 mmHg
